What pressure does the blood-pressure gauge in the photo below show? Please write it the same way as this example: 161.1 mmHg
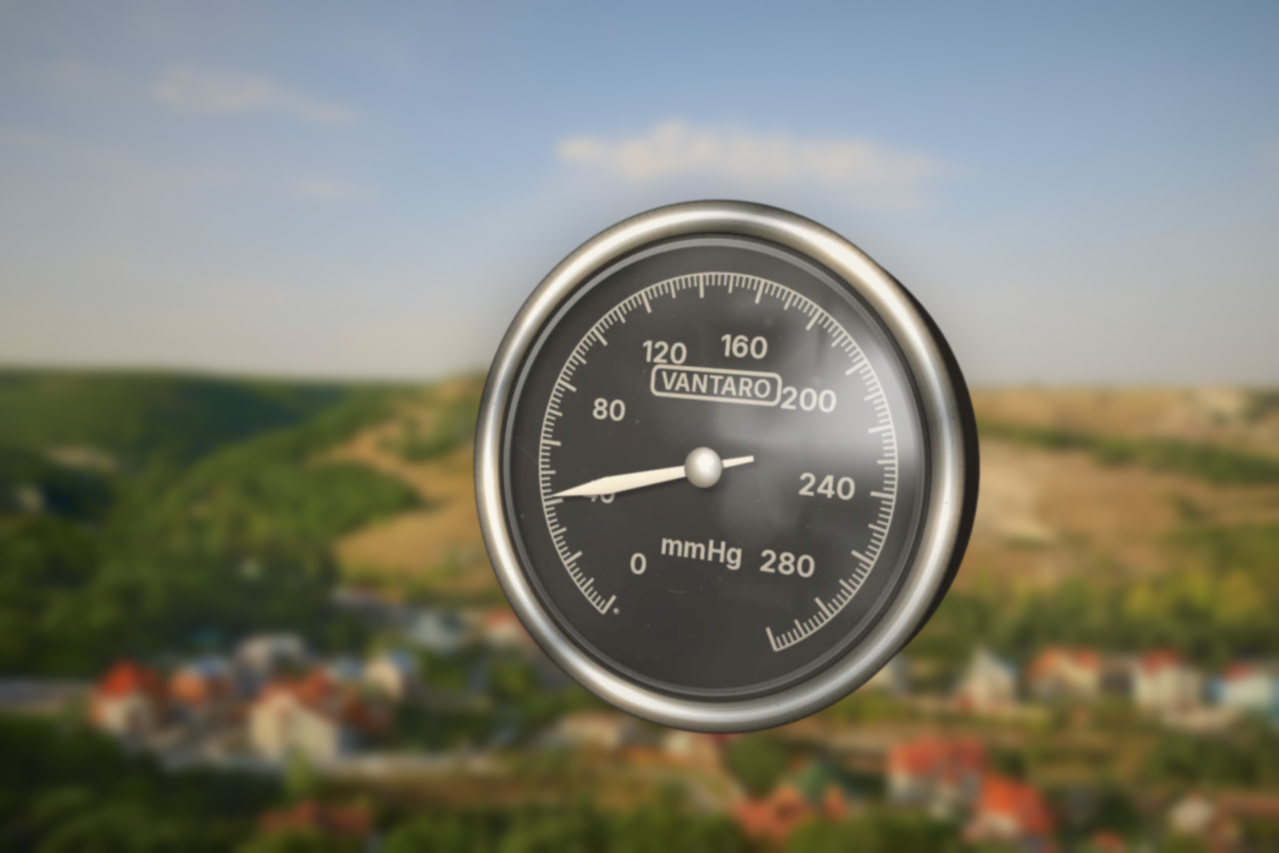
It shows 42 mmHg
